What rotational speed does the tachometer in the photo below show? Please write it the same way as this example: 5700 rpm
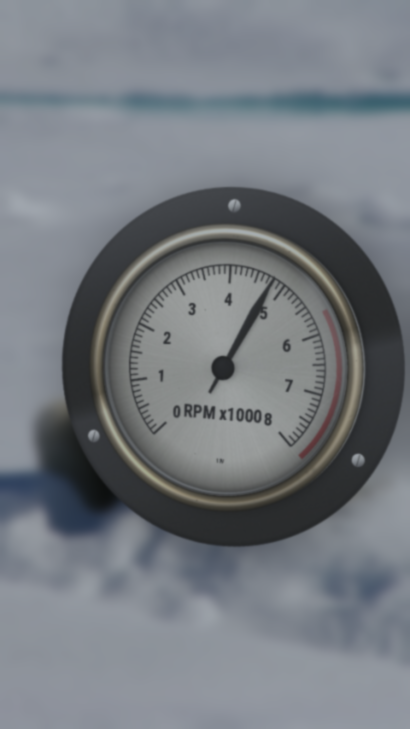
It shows 4800 rpm
